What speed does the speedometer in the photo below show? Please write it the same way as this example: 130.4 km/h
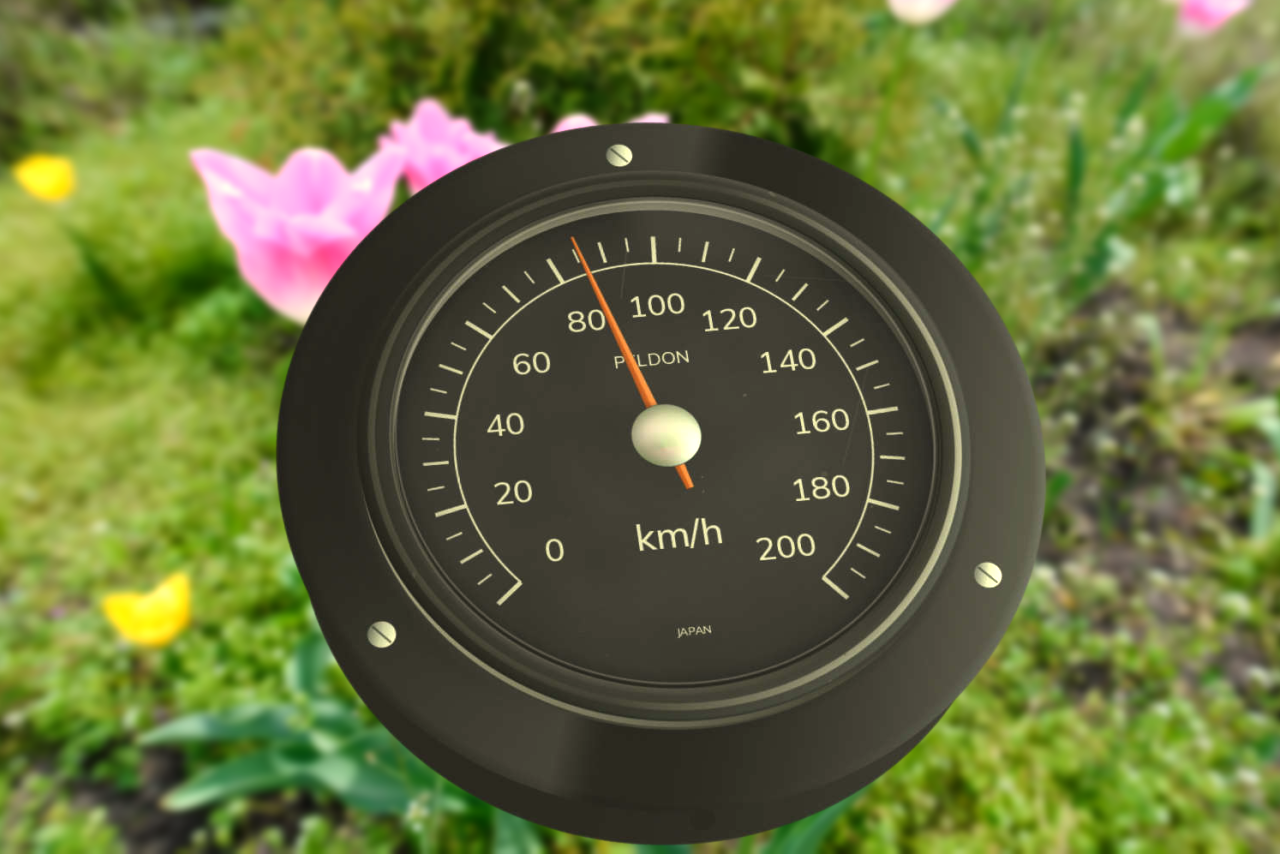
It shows 85 km/h
